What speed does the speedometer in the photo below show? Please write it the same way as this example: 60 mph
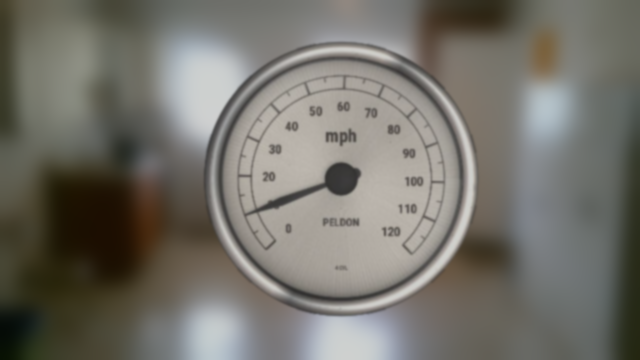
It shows 10 mph
